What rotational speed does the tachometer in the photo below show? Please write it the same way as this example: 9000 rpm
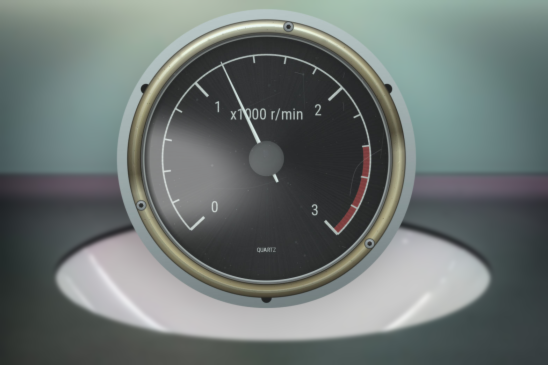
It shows 1200 rpm
